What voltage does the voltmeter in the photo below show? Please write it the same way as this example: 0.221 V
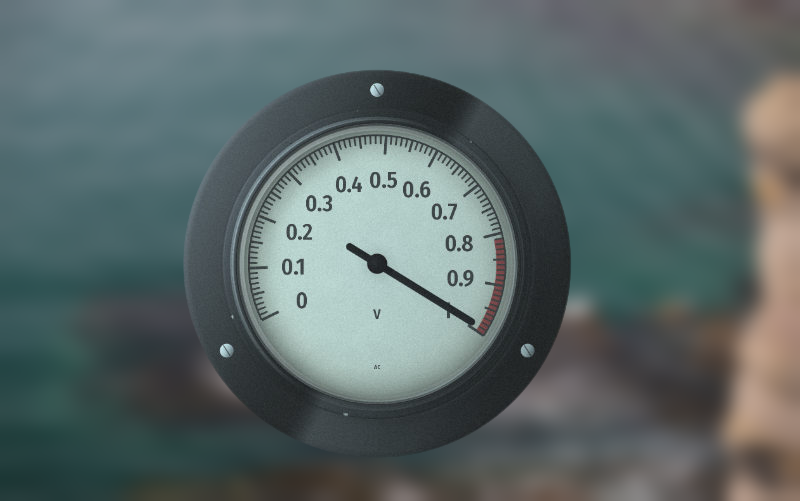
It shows 0.99 V
